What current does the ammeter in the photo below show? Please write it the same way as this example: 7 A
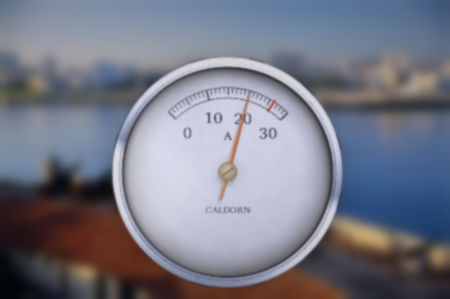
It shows 20 A
